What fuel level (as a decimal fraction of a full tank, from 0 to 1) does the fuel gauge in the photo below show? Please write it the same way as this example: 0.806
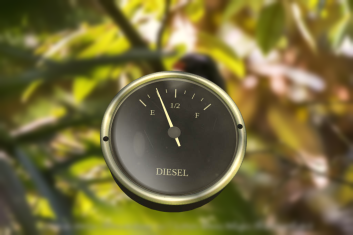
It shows 0.25
